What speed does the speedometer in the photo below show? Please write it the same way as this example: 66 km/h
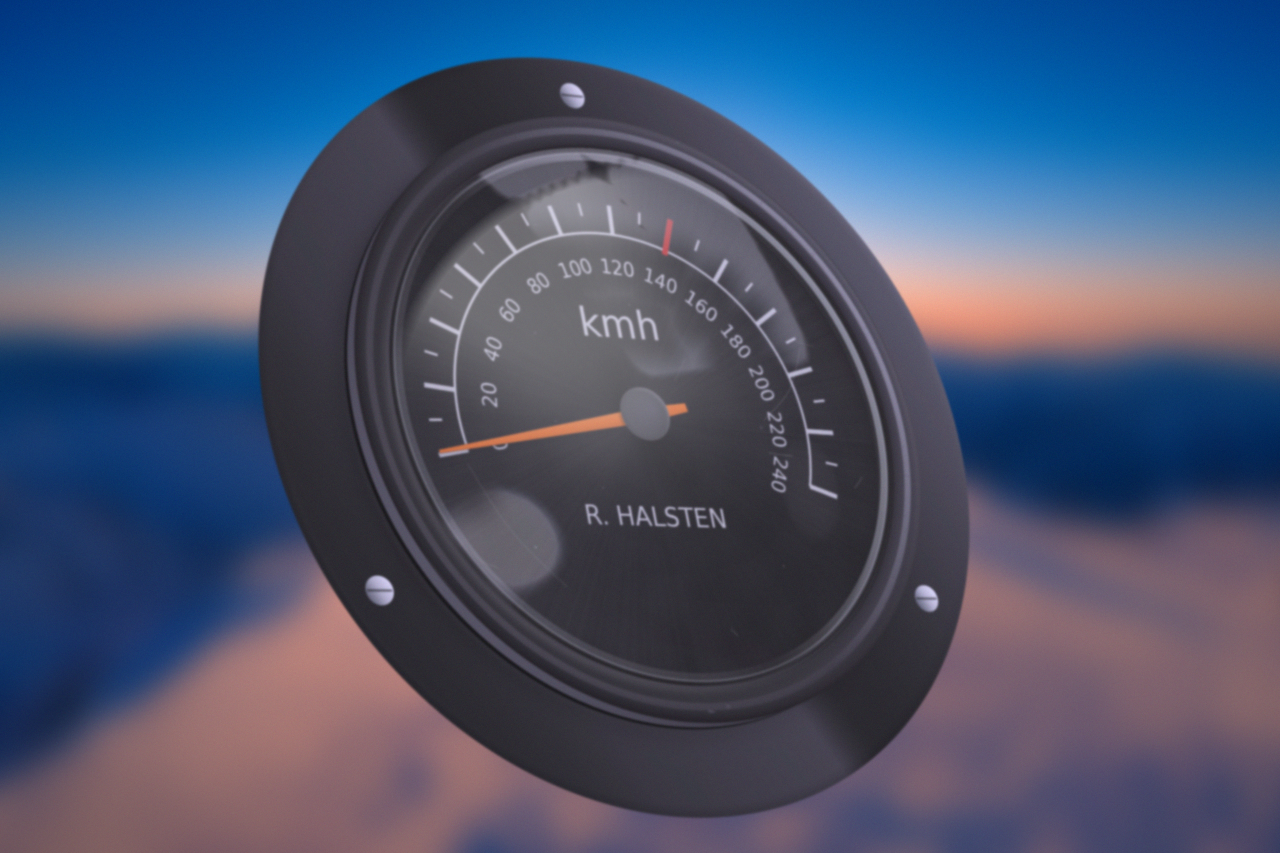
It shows 0 km/h
